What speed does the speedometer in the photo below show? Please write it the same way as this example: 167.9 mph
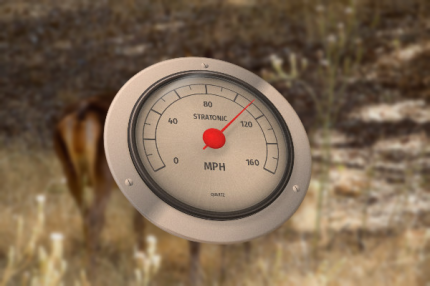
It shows 110 mph
